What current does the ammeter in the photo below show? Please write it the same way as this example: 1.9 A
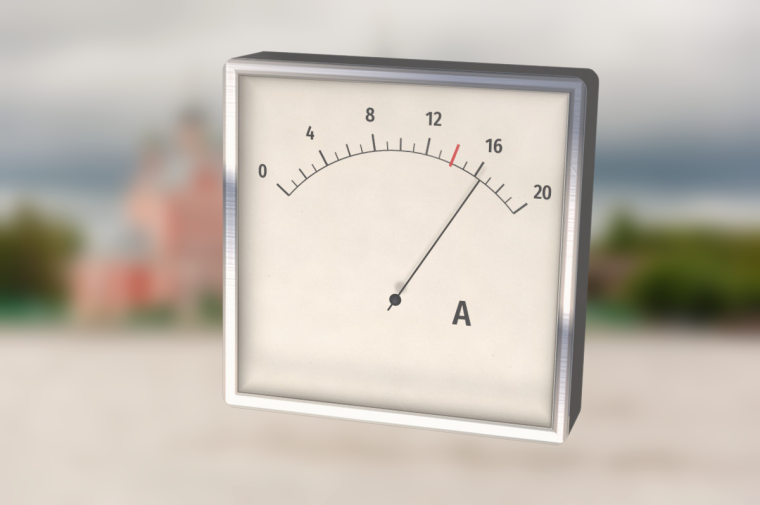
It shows 16.5 A
